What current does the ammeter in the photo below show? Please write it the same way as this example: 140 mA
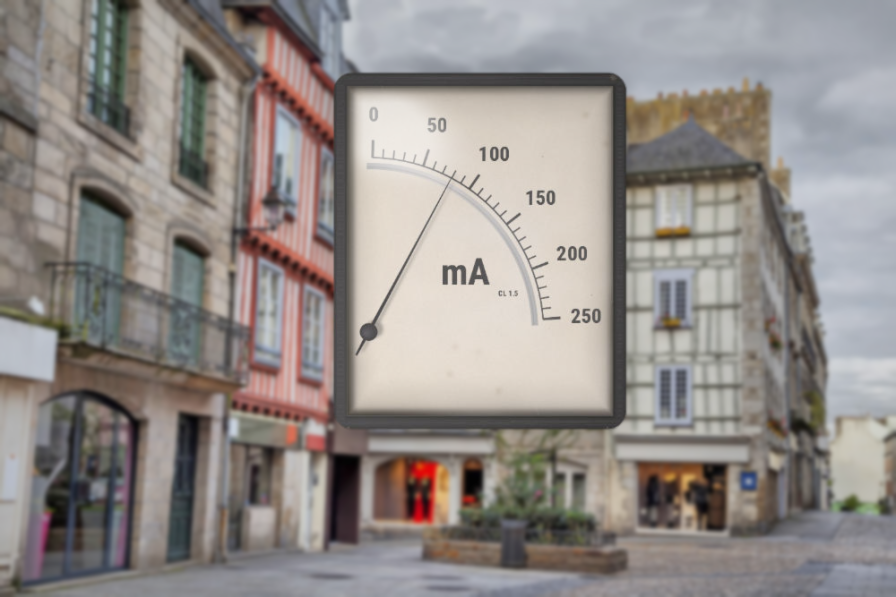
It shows 80 mA
